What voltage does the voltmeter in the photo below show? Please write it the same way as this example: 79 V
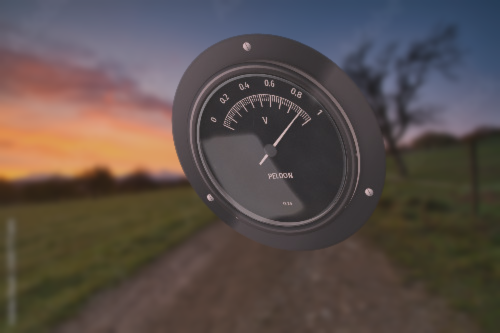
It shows 0.9 V
